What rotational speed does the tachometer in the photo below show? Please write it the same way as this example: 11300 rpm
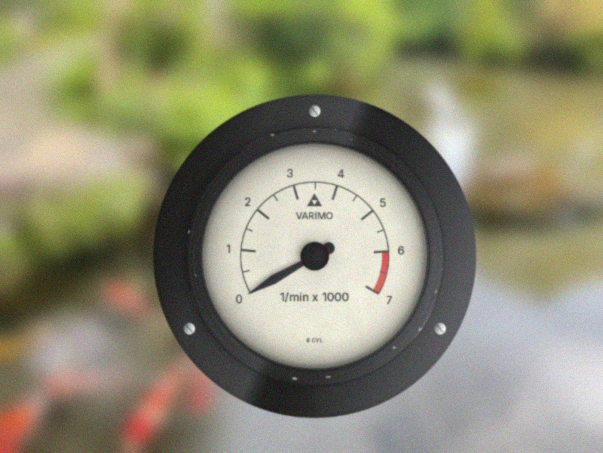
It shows 0 rpm
